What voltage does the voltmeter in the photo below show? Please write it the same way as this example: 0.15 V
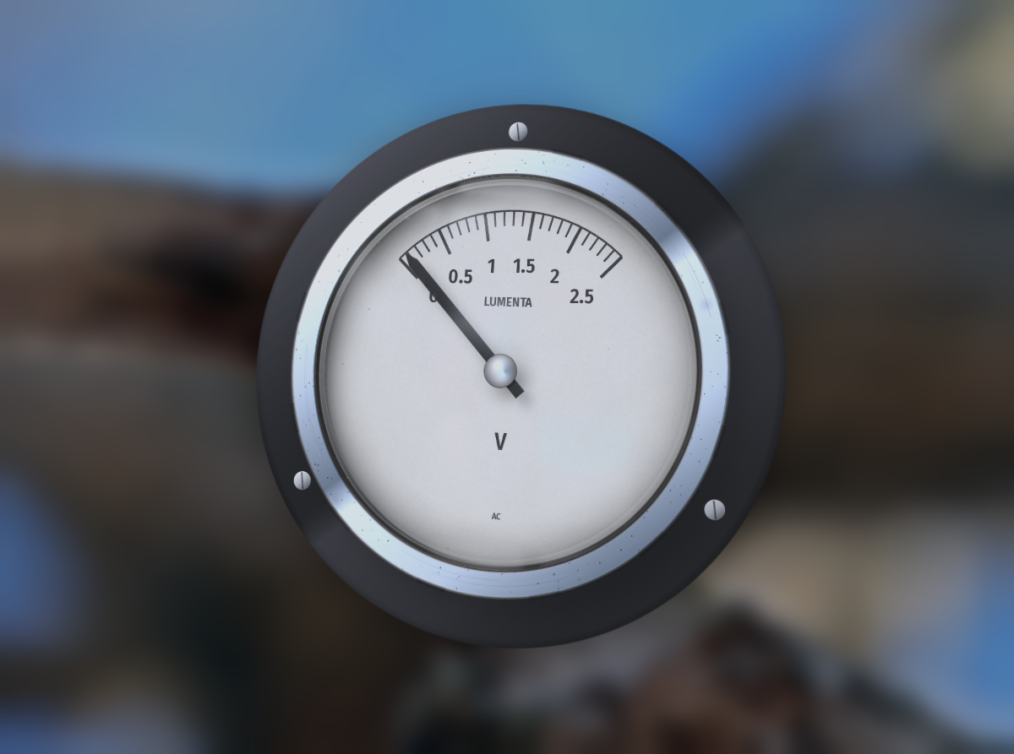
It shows 0.1 V
